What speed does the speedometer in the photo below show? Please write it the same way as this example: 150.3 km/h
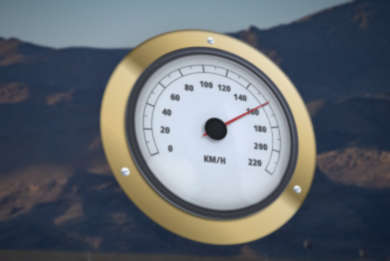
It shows 160 km/h
